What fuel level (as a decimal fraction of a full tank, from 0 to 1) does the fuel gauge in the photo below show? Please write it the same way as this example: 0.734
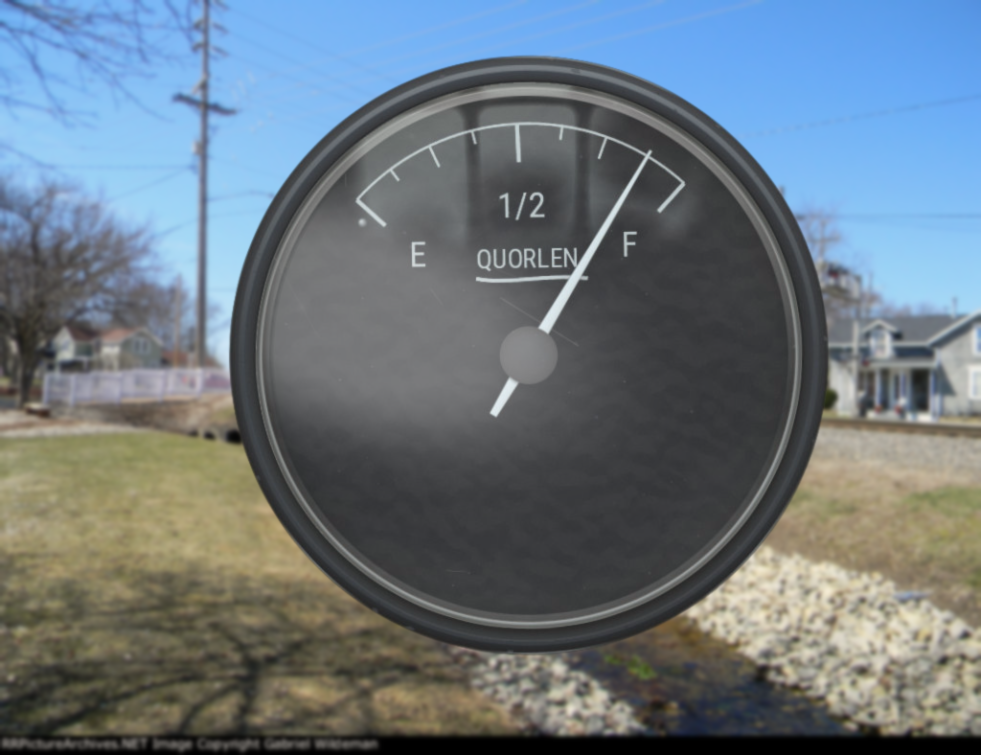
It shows 0.875
